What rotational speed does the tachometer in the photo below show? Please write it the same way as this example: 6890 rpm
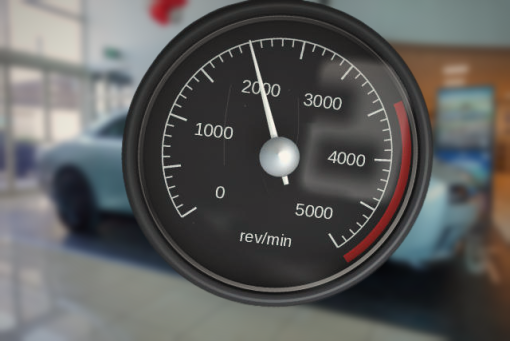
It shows 2000 rpm
